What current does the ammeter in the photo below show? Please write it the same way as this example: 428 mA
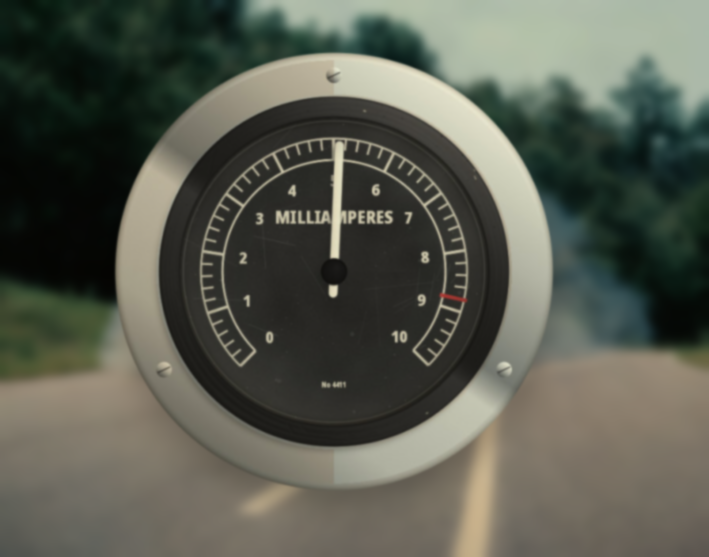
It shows 5.1 mA
